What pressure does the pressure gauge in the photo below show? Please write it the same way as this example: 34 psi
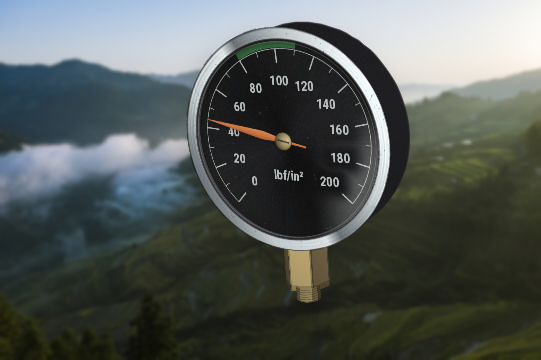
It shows 45 psi
